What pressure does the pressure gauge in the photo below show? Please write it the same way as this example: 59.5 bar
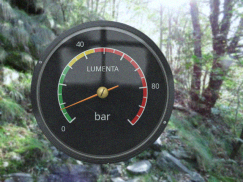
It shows 7.5 bar
